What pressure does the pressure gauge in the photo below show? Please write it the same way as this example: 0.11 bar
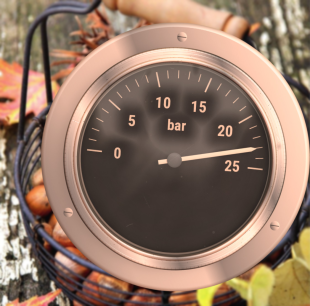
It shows 23 bar
